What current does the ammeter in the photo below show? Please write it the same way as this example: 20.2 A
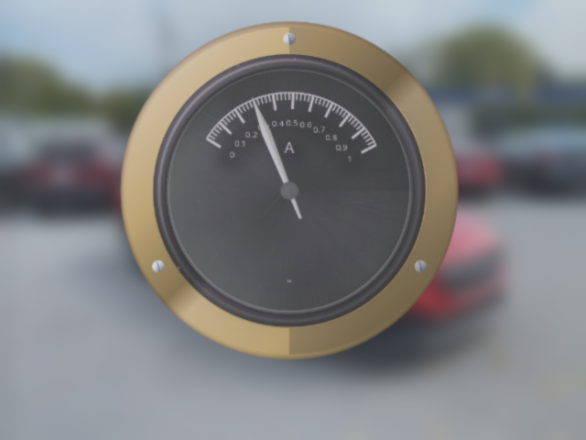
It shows 0.3 A
